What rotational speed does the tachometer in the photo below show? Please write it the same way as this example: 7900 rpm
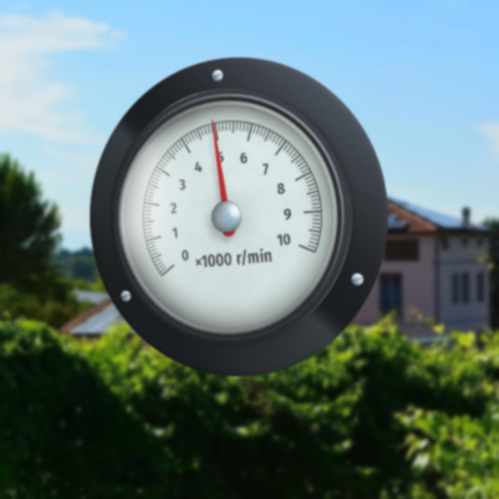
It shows 5000 rpm
